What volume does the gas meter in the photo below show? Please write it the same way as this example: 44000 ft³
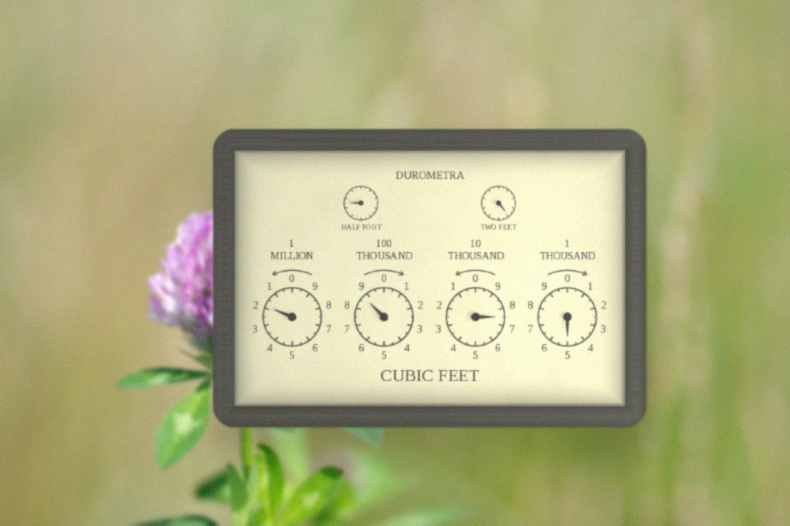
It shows 187500 ft³
